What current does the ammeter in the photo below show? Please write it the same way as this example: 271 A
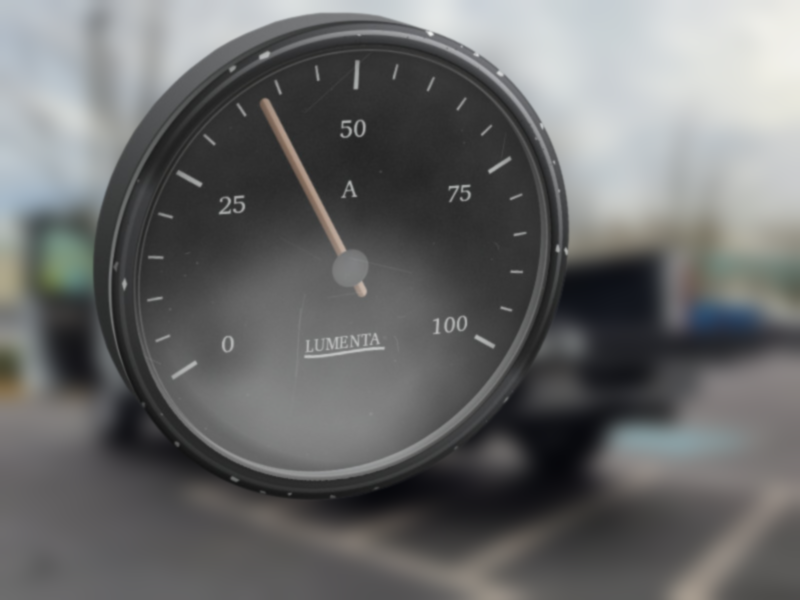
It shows 37.5 A
